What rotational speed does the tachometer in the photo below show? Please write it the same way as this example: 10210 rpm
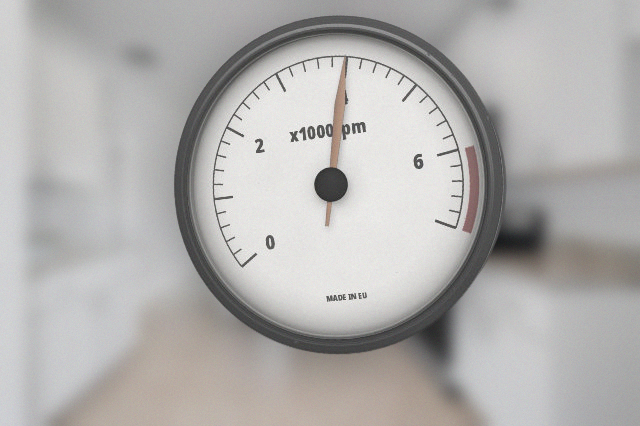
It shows 4000 rpm
